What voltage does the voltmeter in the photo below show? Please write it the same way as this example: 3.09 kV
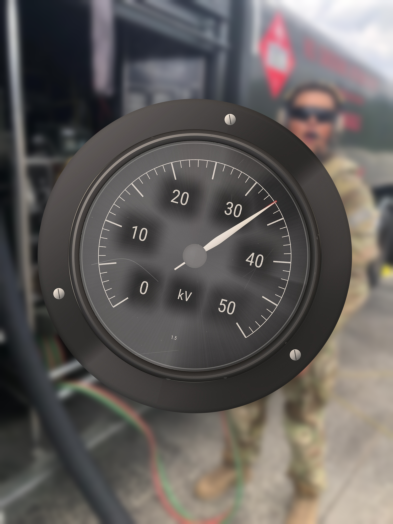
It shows 33 kV
